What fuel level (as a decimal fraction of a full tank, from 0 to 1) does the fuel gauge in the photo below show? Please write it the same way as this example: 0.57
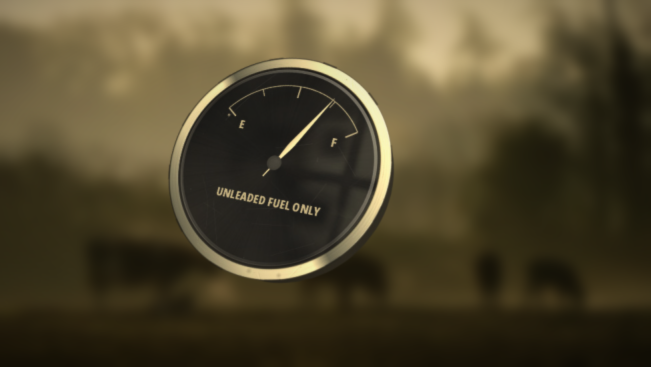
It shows 0.75
